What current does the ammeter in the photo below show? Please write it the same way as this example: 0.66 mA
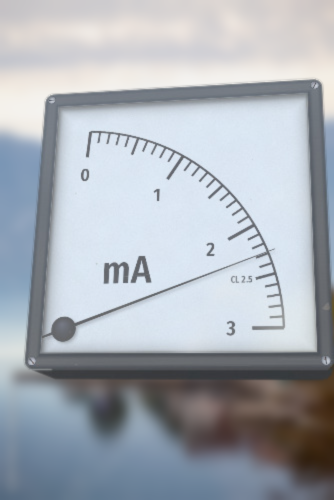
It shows 2.3 mA
